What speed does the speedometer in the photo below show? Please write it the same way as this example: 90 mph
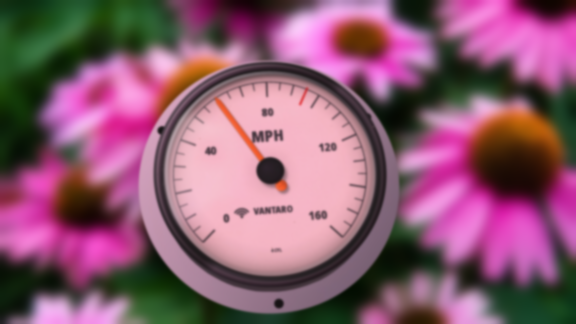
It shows 60 mph
